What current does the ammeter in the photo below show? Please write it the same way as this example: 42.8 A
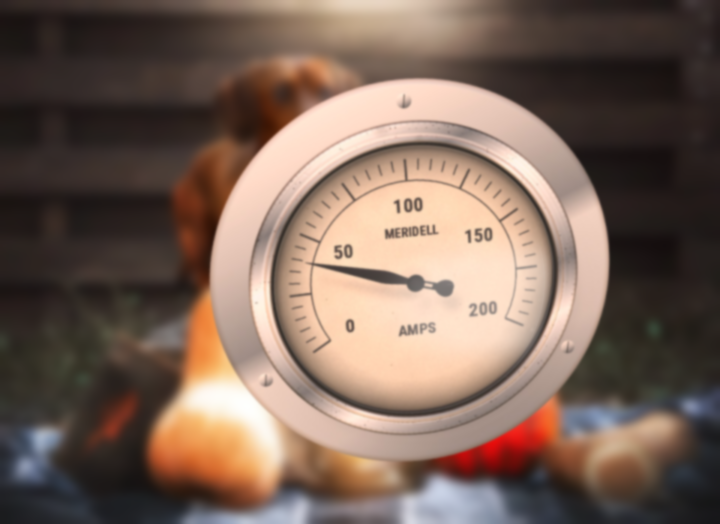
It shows 40 A
